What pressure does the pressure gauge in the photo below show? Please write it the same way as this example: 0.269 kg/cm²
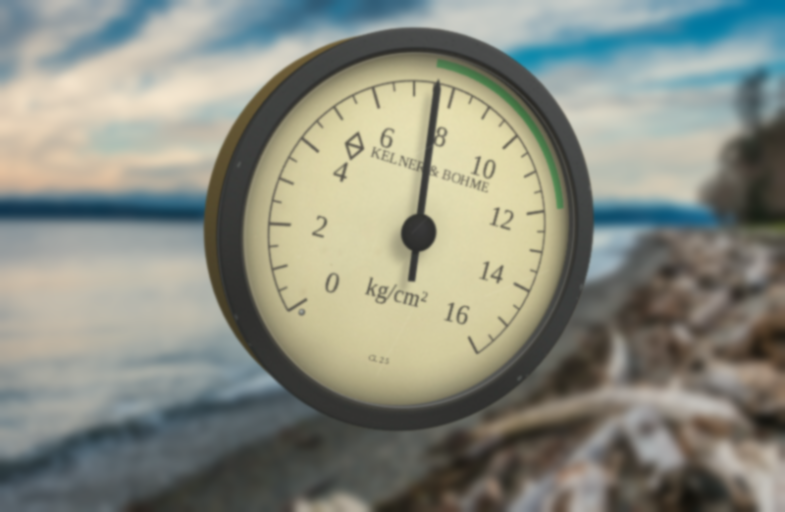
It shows 7.5 kg/cm²
